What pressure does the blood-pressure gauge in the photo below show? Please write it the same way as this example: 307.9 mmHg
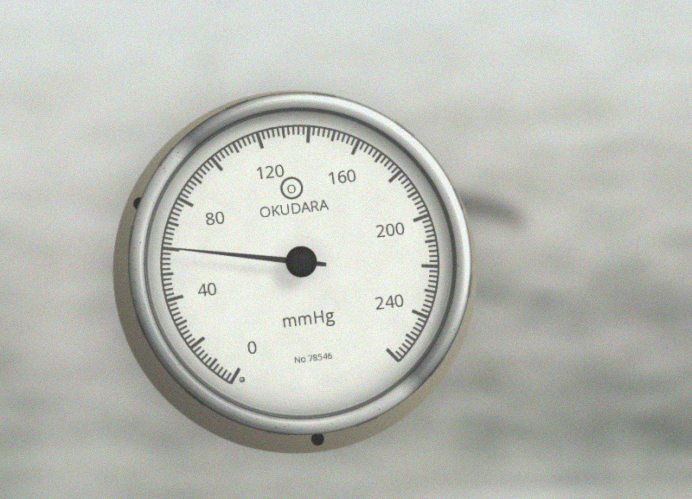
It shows 60 mmHg
